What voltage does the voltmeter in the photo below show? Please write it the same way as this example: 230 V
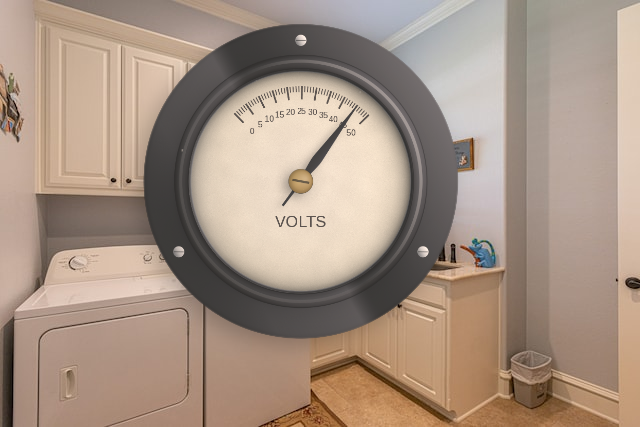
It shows 45 V
